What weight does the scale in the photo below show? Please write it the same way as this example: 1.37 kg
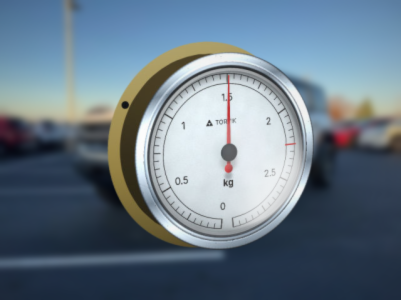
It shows 1.5 kg
